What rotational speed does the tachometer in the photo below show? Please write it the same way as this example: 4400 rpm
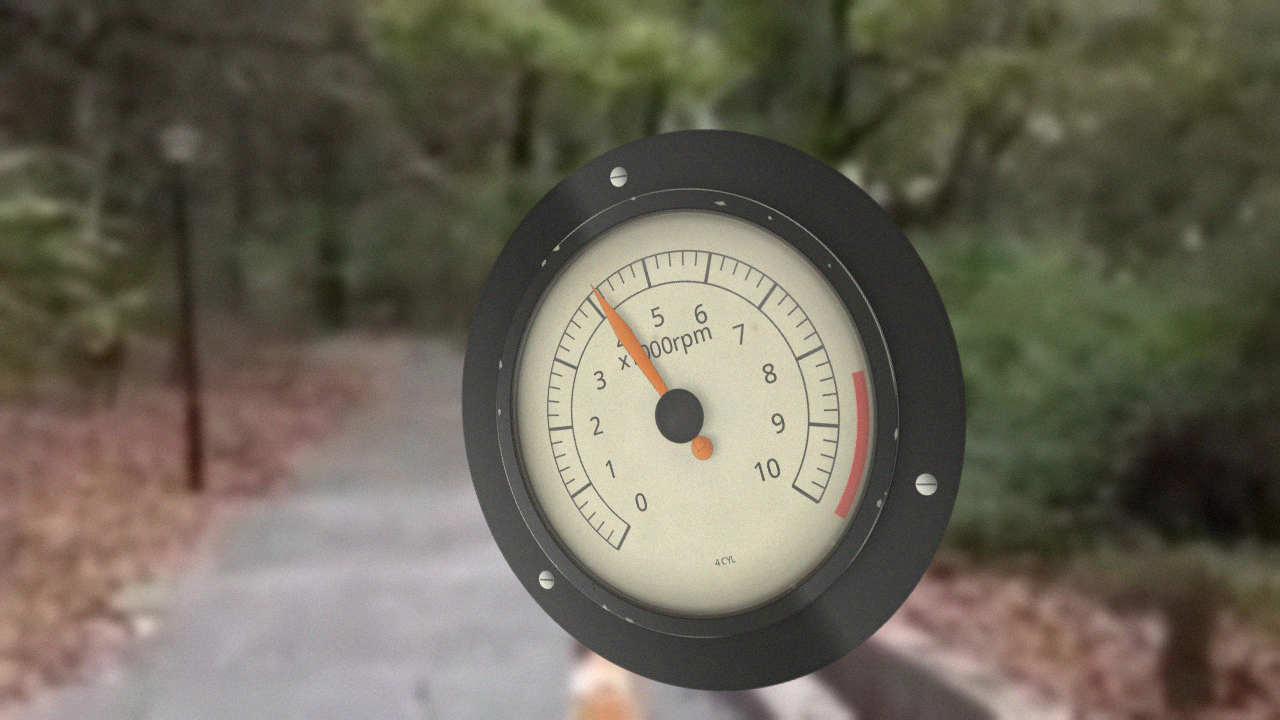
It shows 4200 rpm
